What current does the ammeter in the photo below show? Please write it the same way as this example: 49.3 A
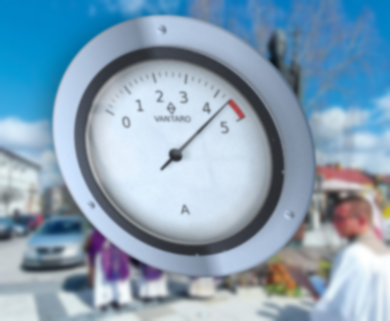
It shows 4.4 A
